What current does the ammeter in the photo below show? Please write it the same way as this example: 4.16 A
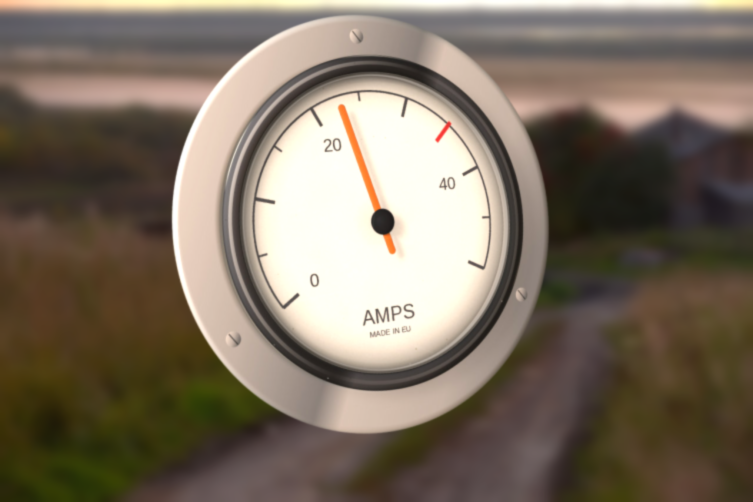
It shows 22.5 A
